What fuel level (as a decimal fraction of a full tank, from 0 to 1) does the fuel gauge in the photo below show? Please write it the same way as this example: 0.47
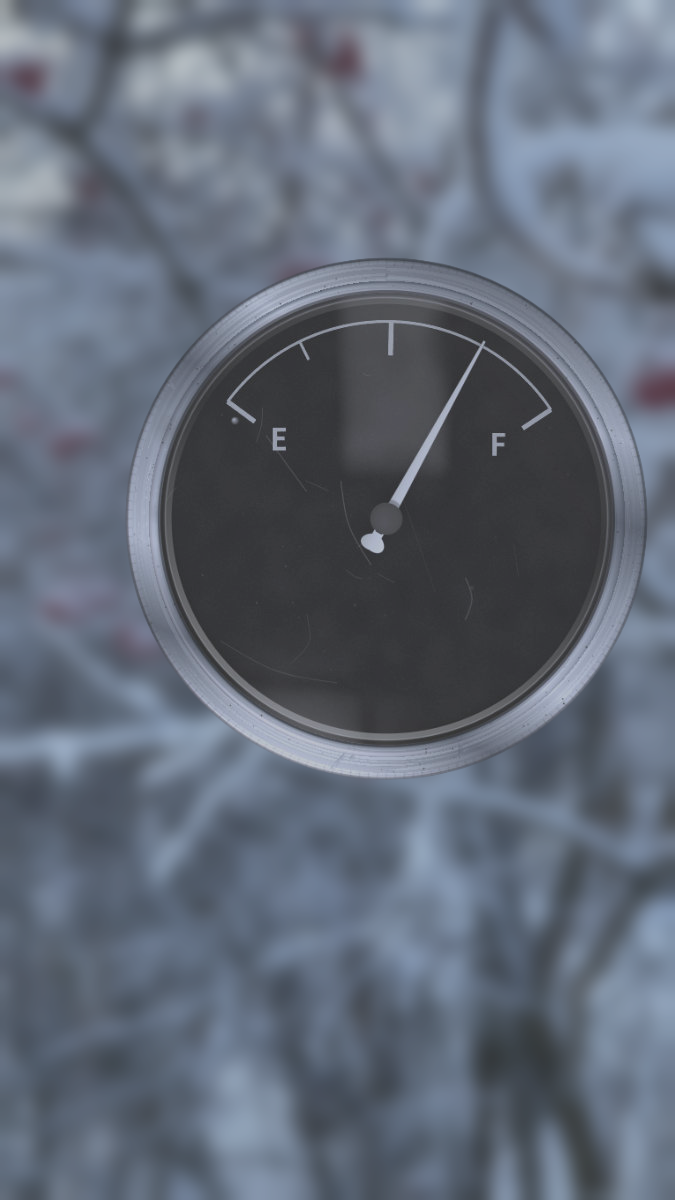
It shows 0.75
